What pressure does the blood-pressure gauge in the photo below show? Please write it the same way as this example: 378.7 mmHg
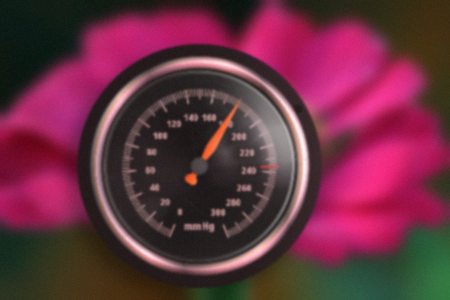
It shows 180 mmHg
